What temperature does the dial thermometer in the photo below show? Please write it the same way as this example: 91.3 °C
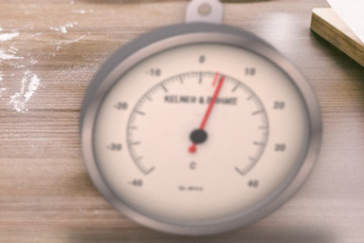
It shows 5 °C
